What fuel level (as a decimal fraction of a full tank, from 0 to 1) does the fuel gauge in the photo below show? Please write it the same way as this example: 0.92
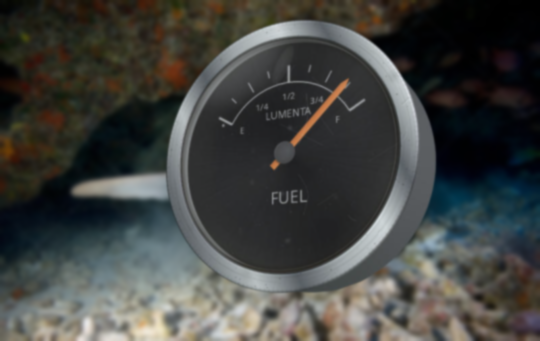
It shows 0.875
